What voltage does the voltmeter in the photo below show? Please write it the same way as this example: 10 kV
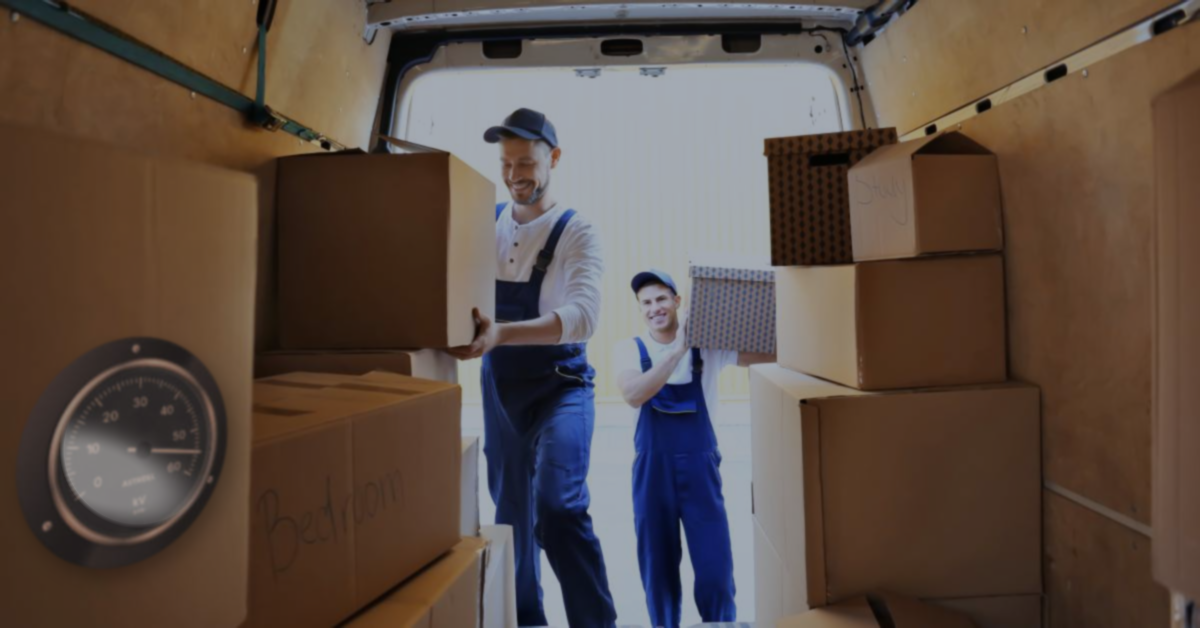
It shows 55 kV
